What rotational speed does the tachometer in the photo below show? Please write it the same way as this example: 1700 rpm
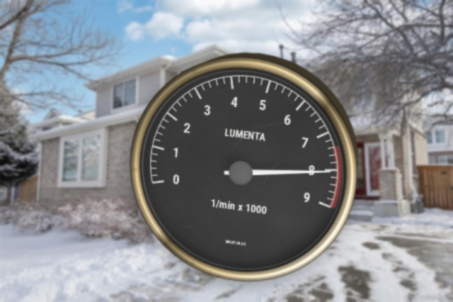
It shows 8000 rpm
